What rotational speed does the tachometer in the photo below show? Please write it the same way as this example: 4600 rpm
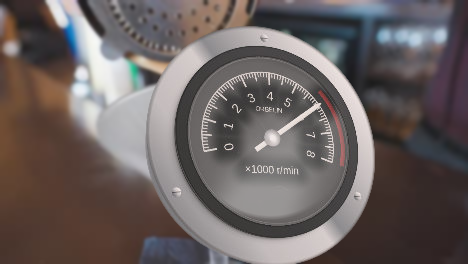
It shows 6000 rpm
